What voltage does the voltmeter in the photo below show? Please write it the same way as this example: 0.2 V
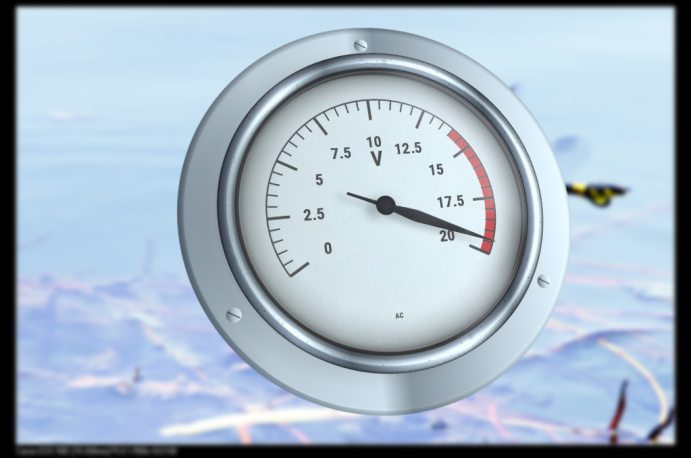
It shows 19.5 V
